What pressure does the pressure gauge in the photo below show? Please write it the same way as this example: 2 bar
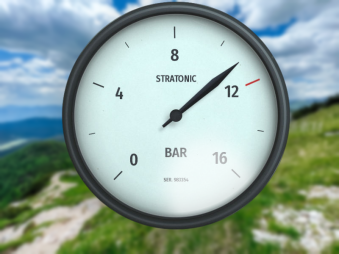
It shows 11 bar
